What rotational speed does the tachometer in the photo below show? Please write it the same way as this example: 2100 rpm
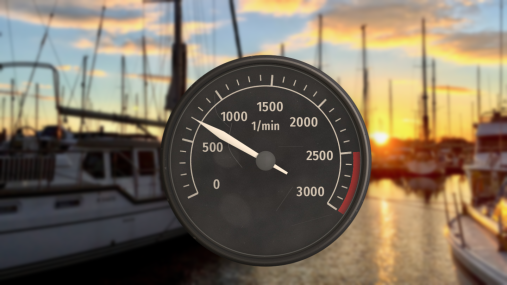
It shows 700 rpm
